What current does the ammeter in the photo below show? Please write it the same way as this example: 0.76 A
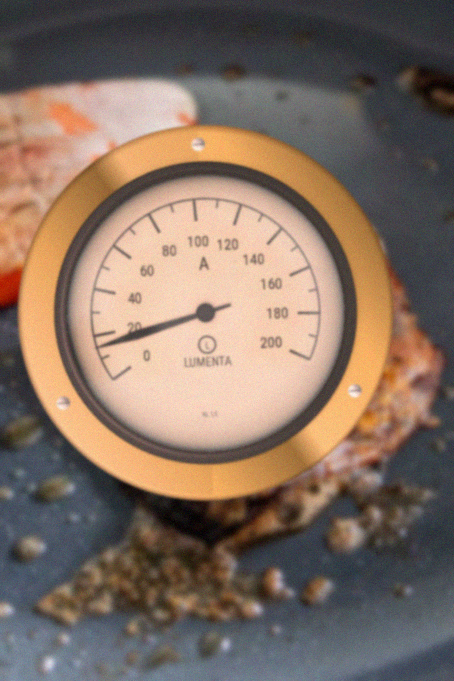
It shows 15 A
